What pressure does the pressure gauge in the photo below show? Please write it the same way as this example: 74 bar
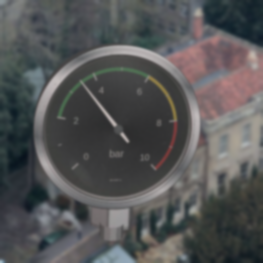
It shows 3.5 bar
